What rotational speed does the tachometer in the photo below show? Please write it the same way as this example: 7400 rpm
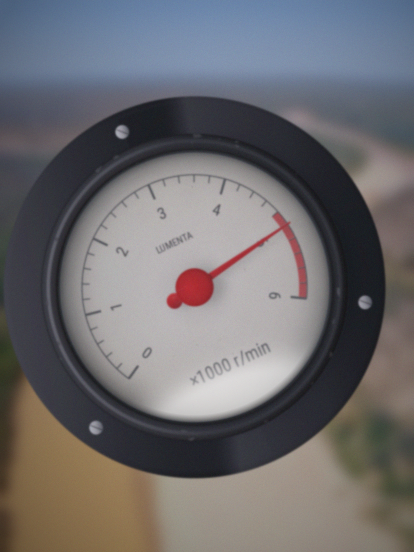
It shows 5000 rpm
